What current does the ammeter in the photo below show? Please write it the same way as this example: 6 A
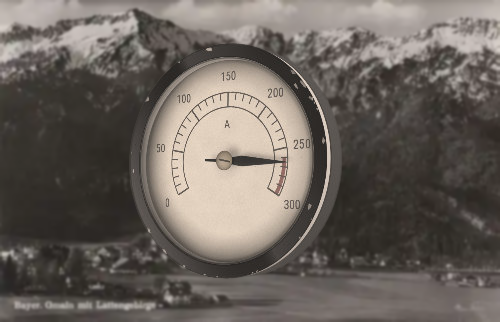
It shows 265 A
